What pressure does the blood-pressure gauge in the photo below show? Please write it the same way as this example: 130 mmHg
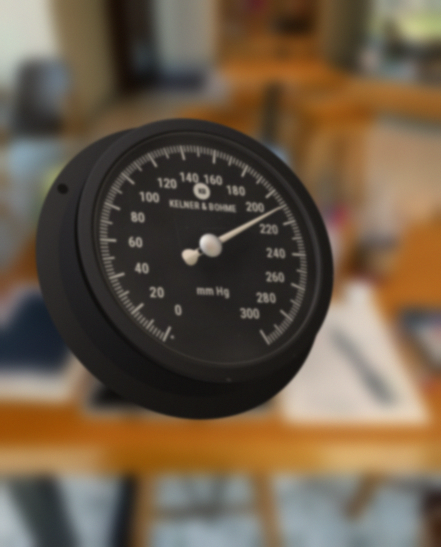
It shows 210 mmHg
